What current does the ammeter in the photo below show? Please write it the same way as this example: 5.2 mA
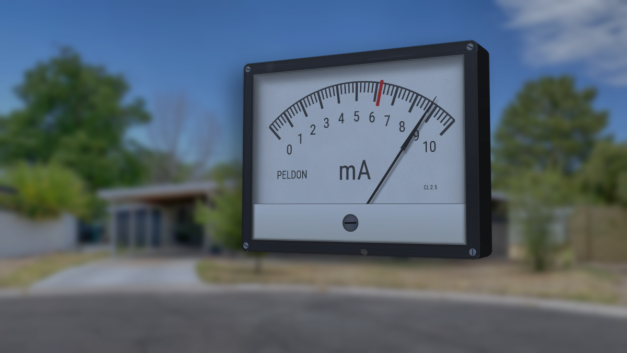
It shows 8.8 mA
